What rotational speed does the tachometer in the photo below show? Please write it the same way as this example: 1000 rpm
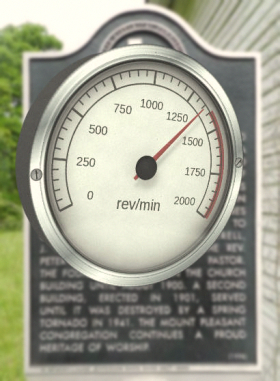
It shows 1350 rpm
